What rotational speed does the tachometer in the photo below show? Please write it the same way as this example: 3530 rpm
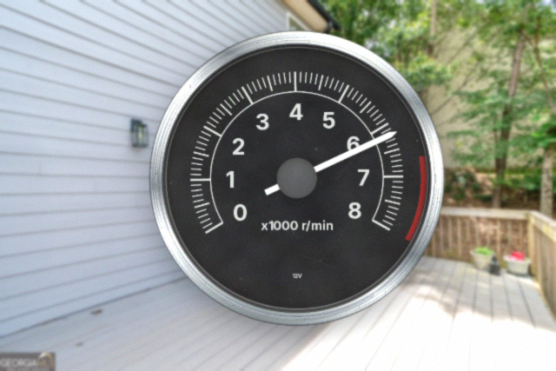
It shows 6200 rpm
